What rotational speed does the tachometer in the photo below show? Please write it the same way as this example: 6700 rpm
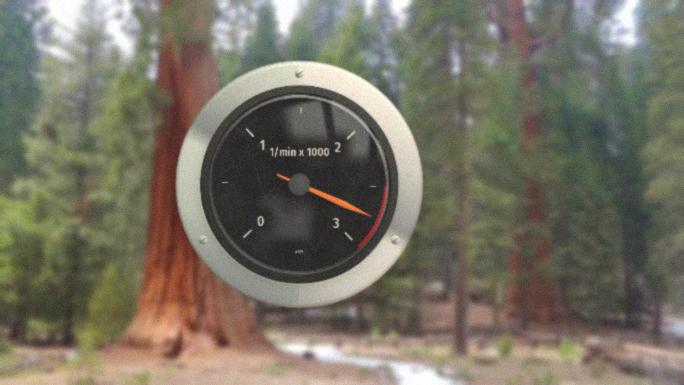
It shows 2750 rpm
